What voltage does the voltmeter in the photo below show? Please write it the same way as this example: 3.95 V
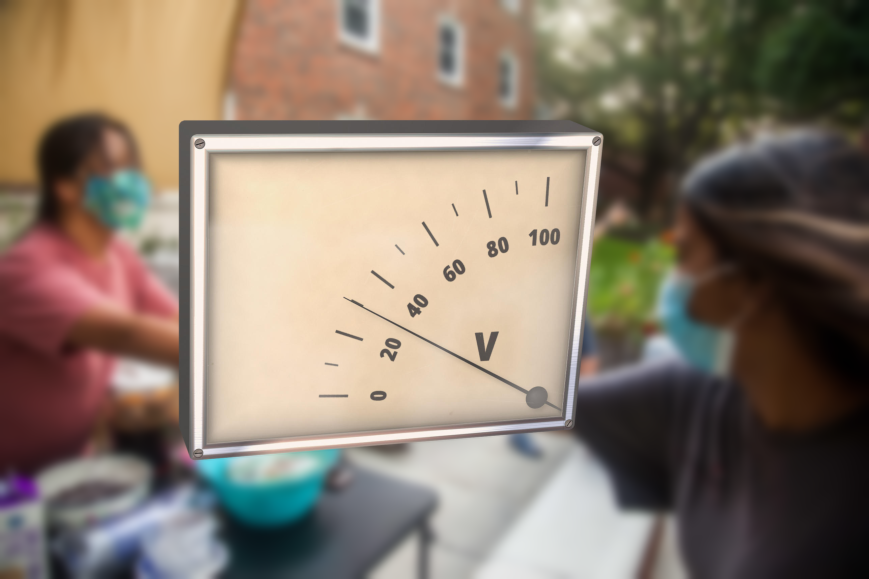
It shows 30 V
